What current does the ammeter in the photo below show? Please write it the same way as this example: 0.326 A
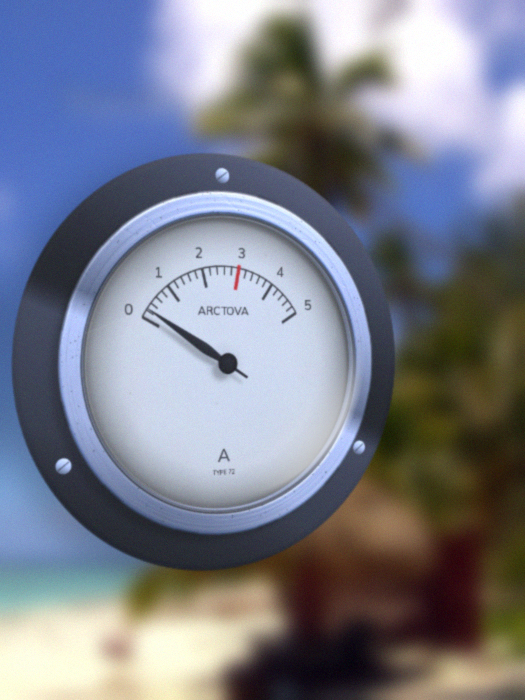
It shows 0.2 A
